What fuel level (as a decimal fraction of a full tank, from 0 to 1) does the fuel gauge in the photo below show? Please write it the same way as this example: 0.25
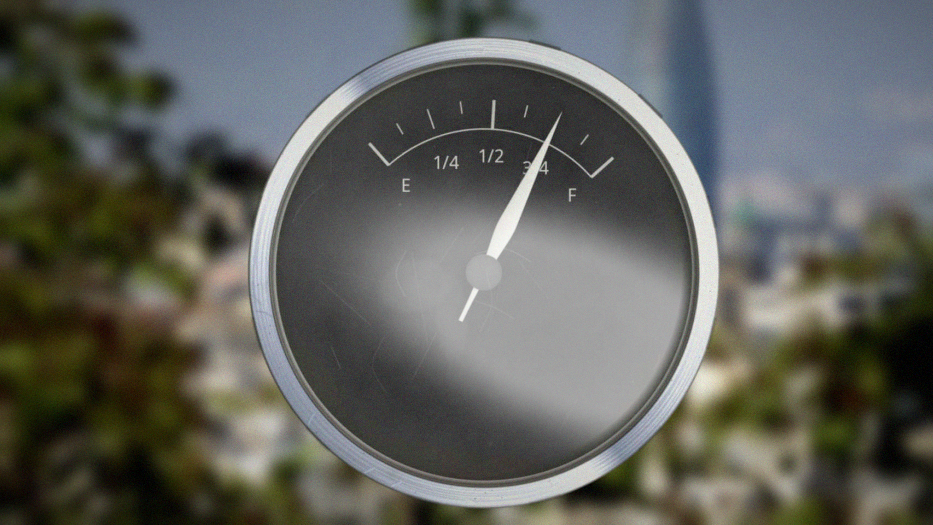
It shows 0.75
